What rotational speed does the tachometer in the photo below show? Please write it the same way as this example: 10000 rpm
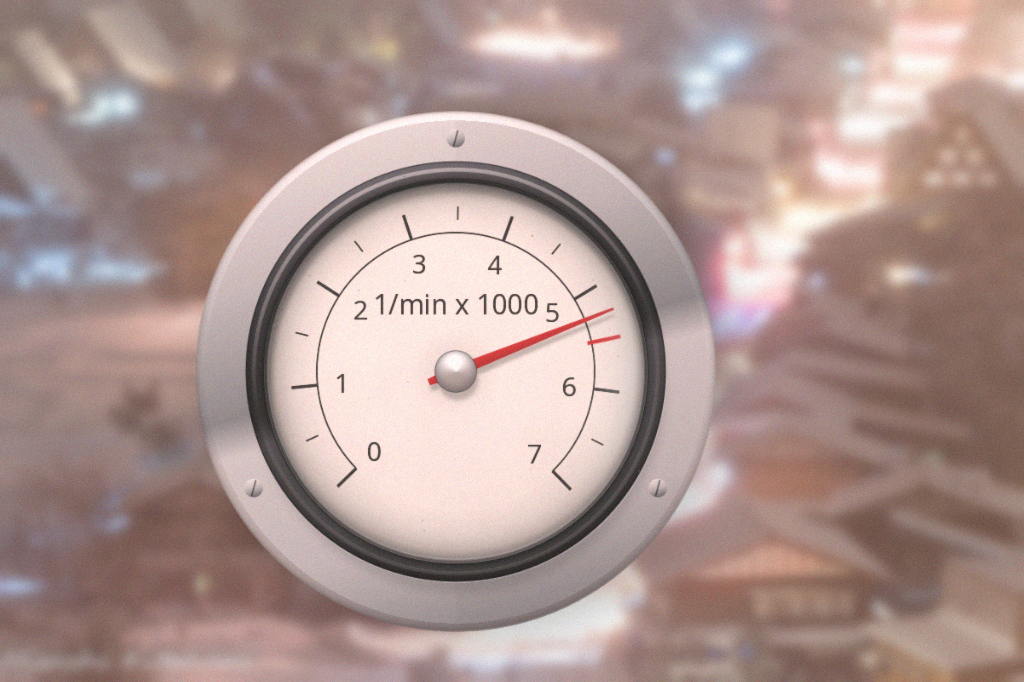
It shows 5250 rpm
